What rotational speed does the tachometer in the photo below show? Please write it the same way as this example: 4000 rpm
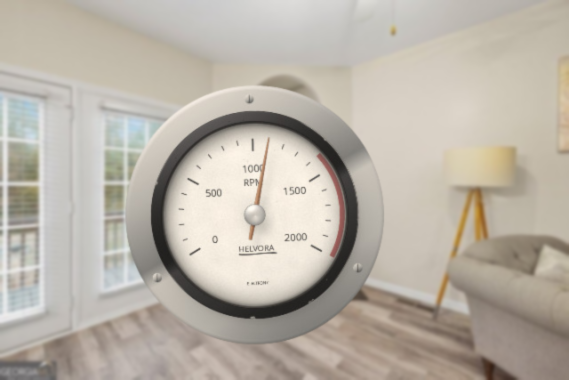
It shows 1100 rpm
